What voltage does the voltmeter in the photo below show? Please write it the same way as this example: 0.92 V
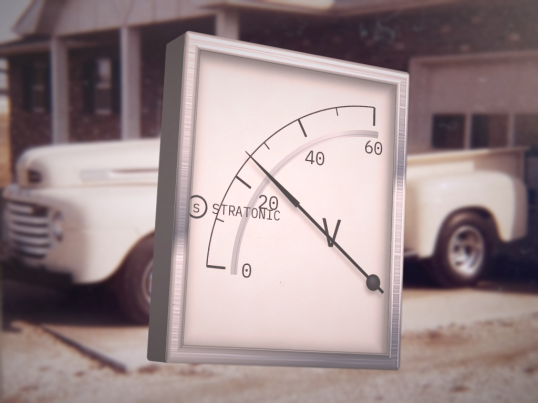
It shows 25 V
